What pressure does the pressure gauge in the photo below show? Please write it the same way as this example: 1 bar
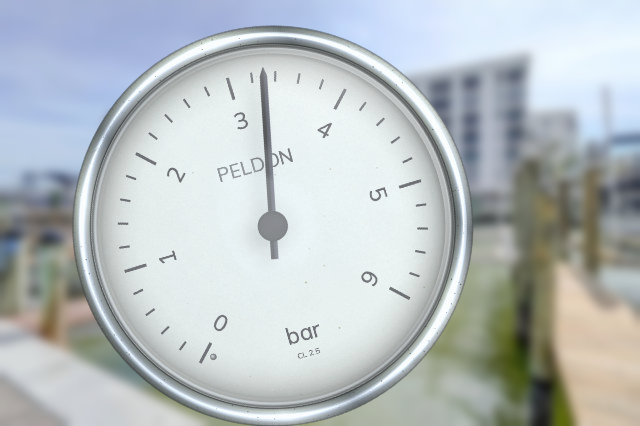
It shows 3.3 bar
